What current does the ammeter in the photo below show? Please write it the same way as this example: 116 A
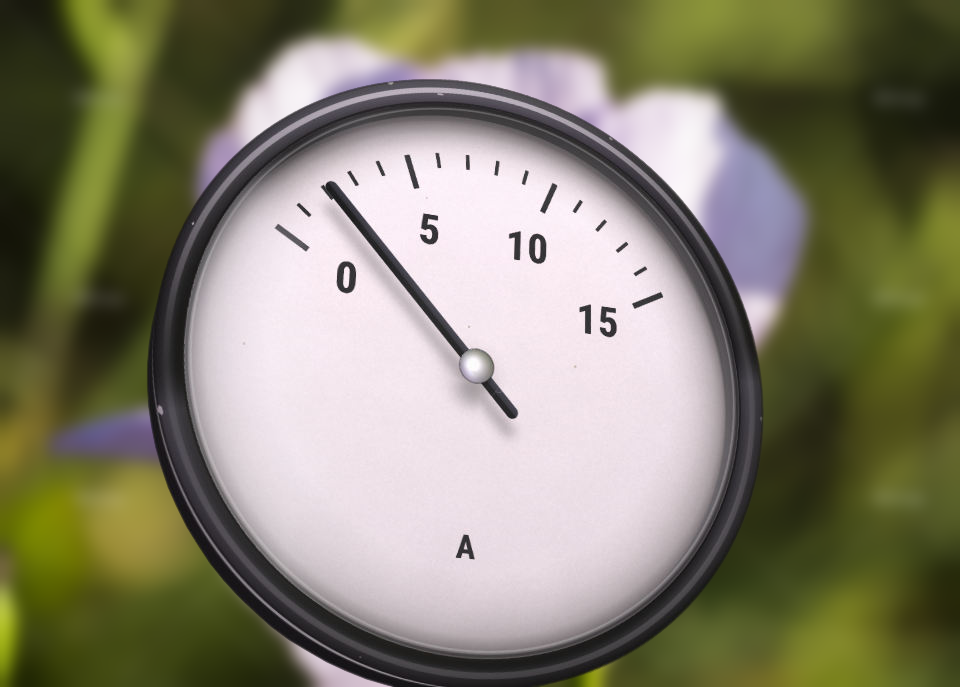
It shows 2 A
